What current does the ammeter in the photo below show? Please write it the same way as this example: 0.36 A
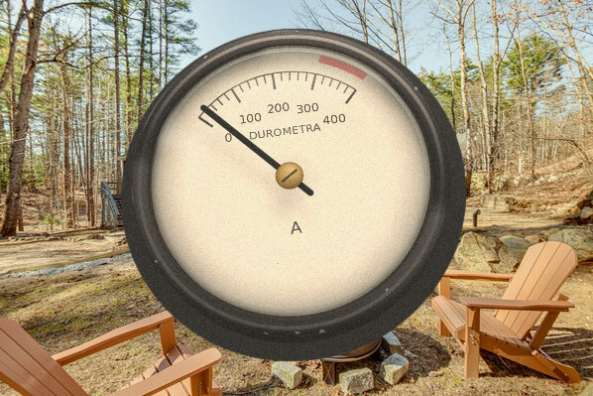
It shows 20 A
